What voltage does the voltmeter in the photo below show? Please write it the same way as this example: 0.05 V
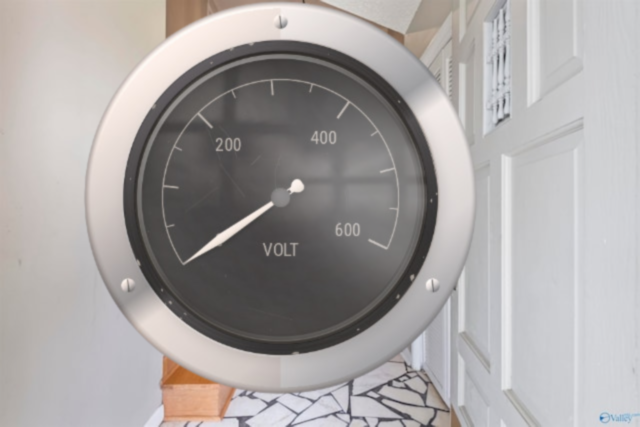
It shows 0 V
